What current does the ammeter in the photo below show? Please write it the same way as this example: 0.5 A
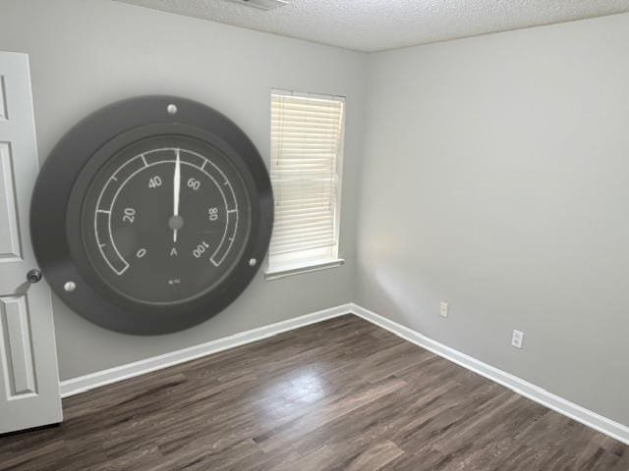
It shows 50 A
